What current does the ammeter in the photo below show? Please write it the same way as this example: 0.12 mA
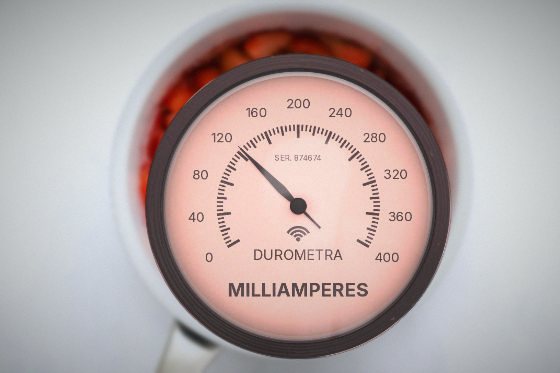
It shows 125 mA
